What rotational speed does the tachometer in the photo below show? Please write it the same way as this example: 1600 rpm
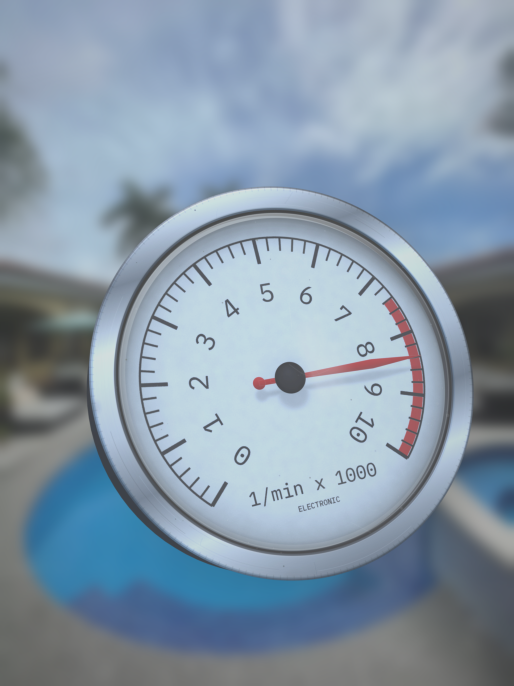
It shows 8400 rpm
